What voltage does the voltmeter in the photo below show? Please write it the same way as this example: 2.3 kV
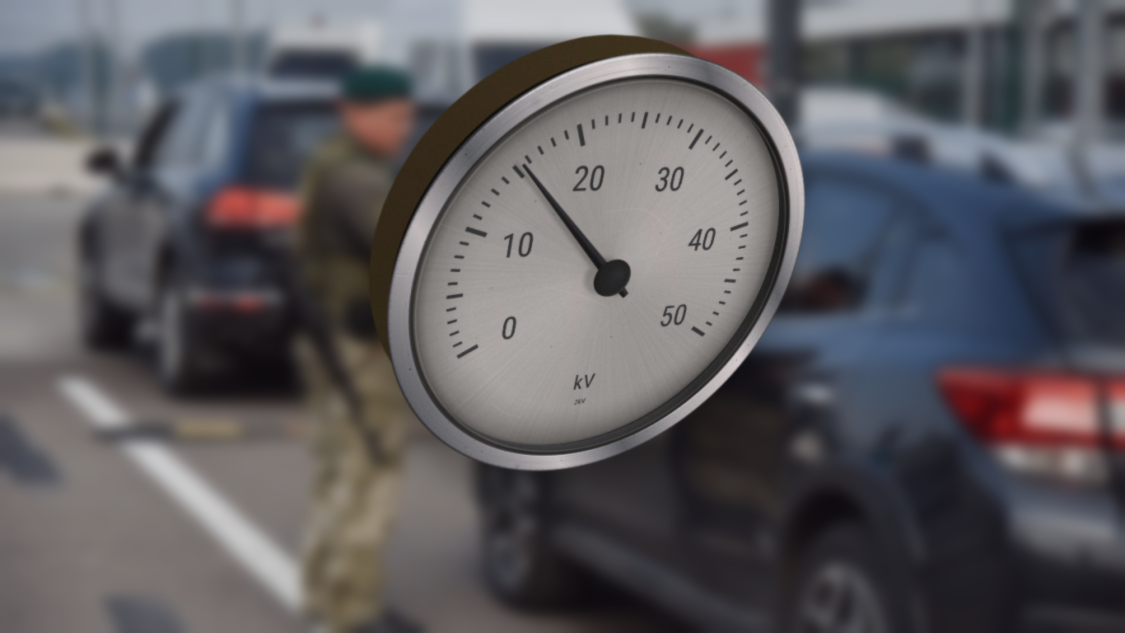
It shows 15.5 kV
